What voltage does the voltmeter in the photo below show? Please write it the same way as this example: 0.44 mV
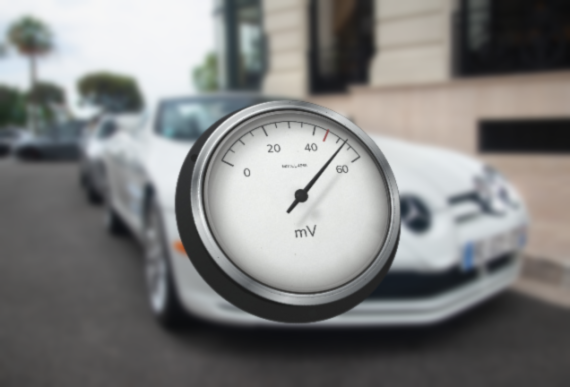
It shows 52.5 mV
